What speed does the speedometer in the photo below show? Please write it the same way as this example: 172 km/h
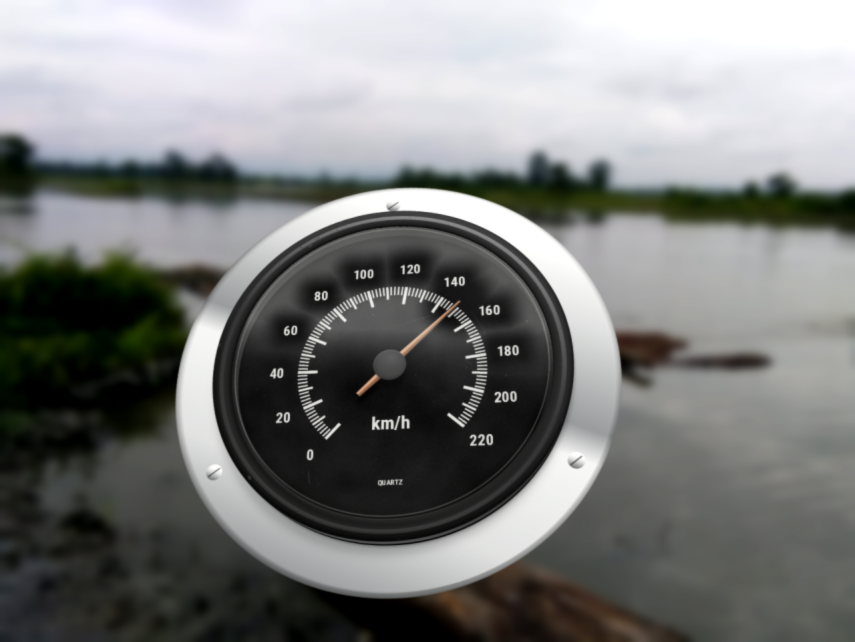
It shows 150 km/h
